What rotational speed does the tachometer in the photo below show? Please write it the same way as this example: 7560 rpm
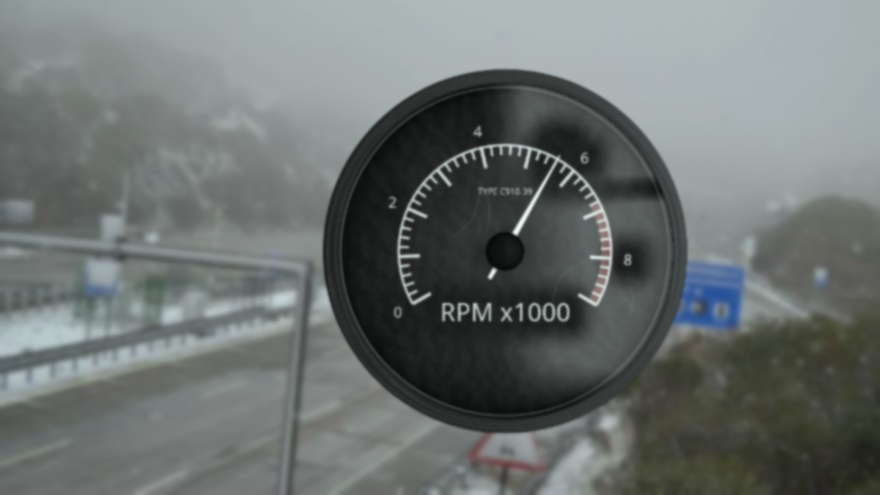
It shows 5600 rpm
